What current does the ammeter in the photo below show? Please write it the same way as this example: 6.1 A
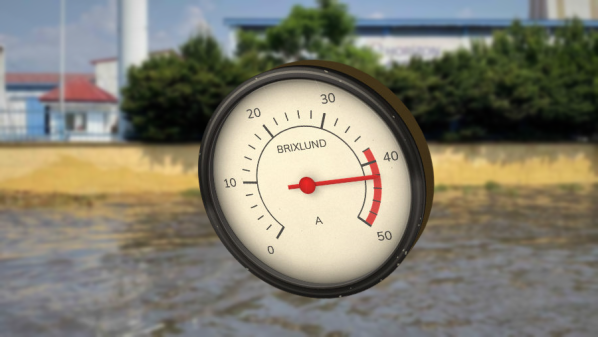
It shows 42 A
